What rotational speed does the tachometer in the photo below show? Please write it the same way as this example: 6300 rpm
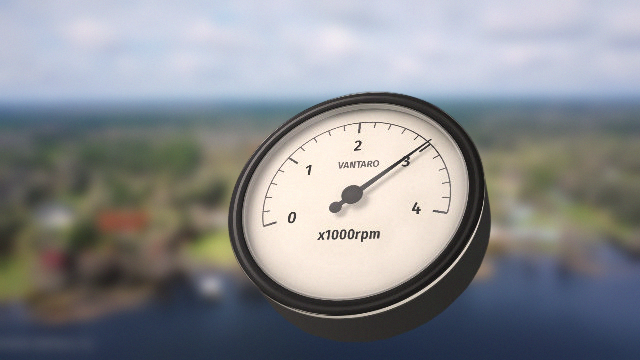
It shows 3000 rpm
